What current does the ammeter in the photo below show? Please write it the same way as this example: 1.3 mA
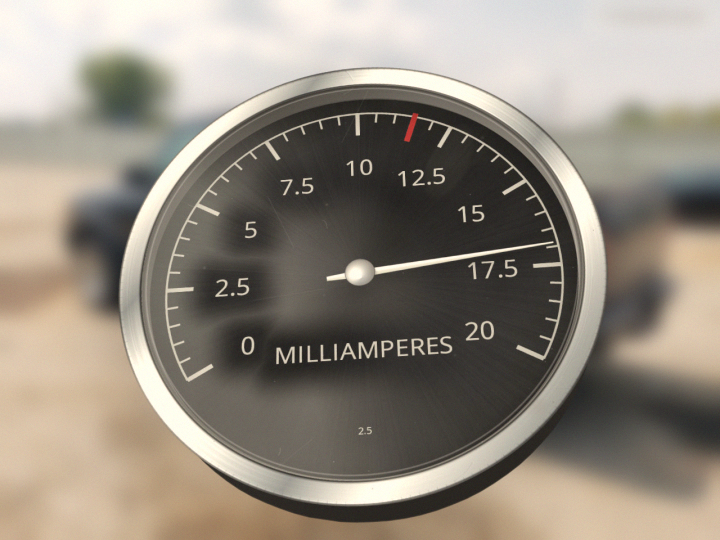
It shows 17 mA
